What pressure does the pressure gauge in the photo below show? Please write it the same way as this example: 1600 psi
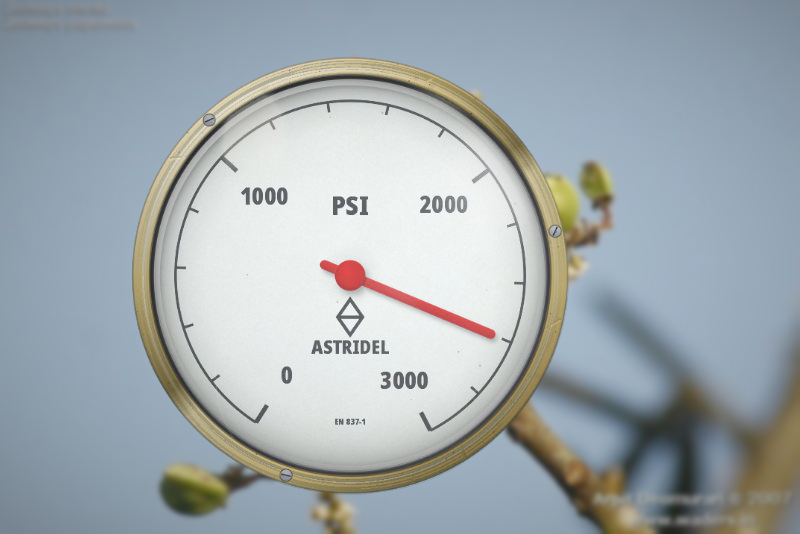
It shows 2600 psi
